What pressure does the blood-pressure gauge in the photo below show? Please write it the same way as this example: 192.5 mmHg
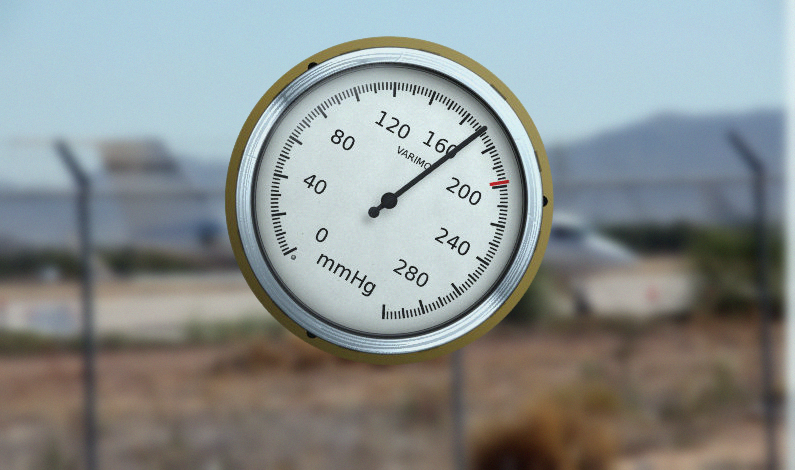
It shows 170 mmHg
